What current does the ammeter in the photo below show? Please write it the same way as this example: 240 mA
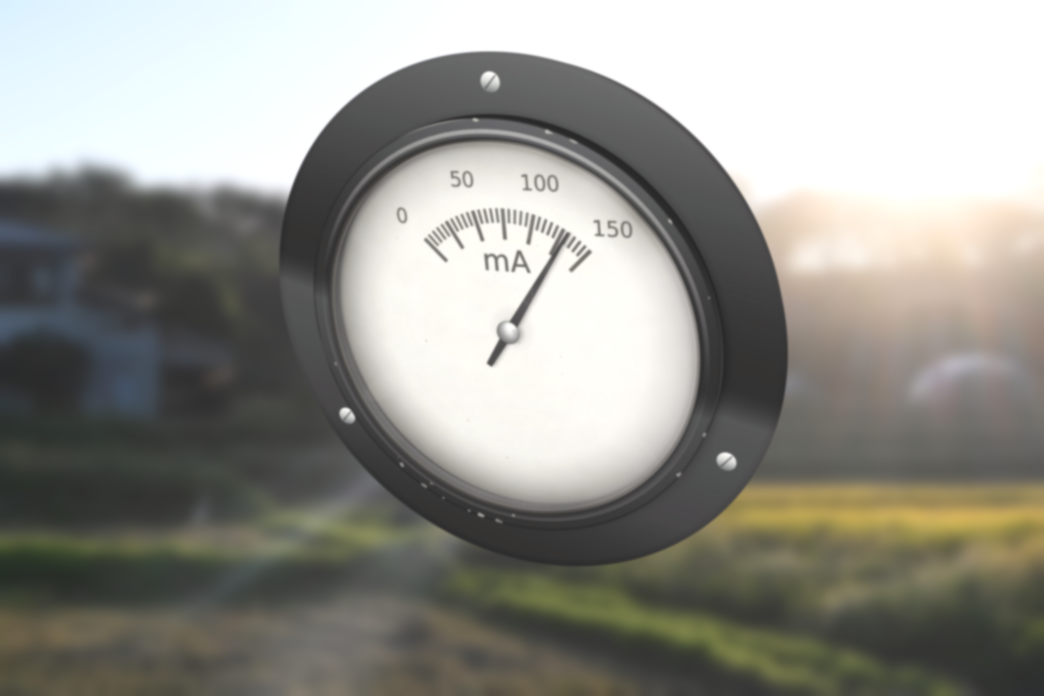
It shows 130 mA
